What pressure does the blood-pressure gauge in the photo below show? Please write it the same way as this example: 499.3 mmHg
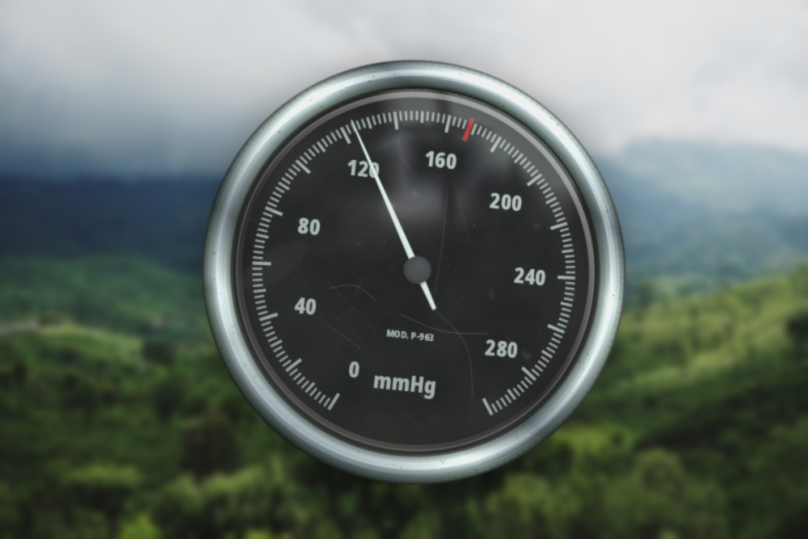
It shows 124 mmHg
